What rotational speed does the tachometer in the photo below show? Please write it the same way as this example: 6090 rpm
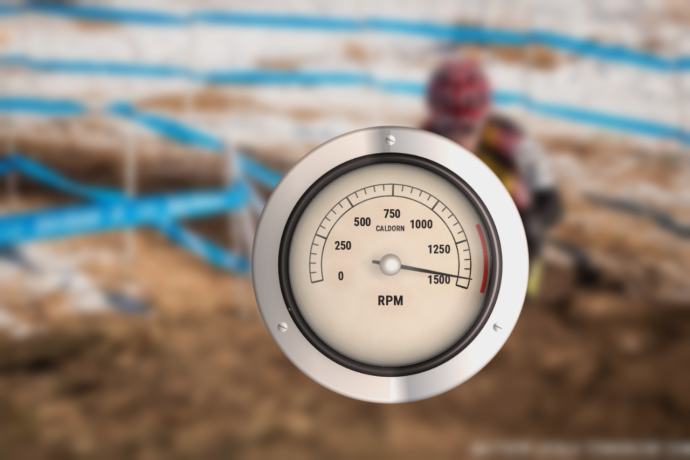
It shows 1450 rpm
